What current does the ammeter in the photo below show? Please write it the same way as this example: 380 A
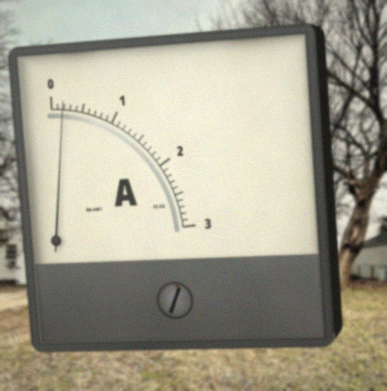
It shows 0.2 A
